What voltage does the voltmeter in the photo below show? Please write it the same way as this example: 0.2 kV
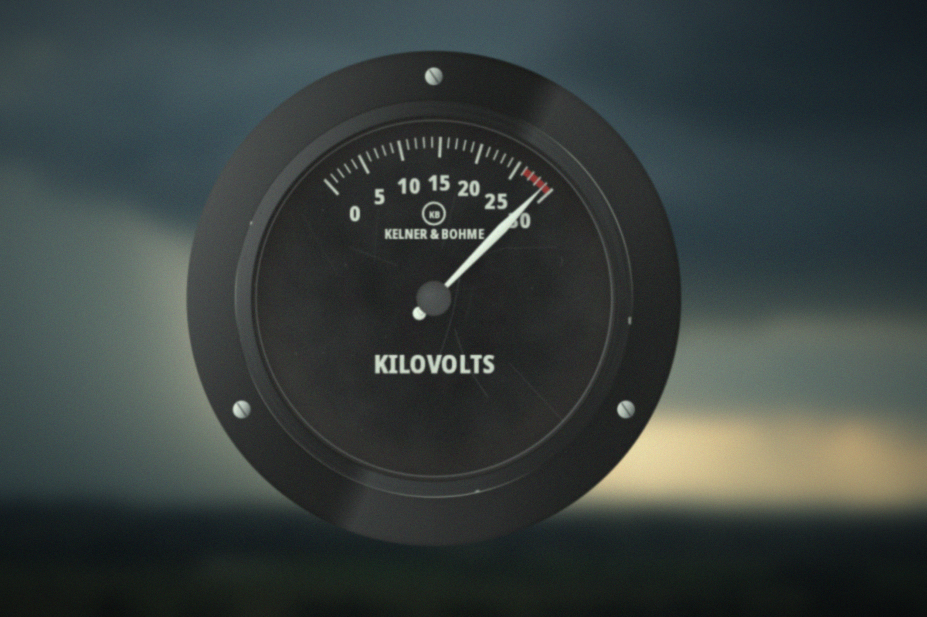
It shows 29 kV
